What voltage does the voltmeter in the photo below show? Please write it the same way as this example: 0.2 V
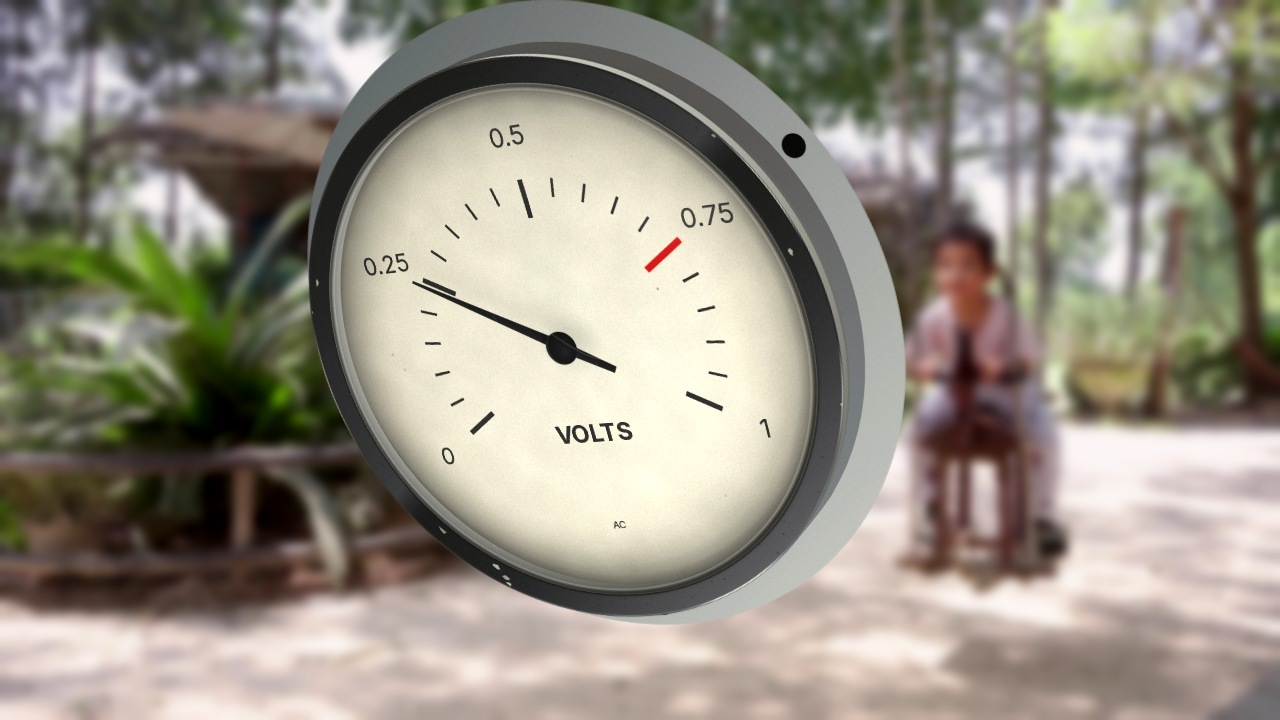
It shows 0.25 V
